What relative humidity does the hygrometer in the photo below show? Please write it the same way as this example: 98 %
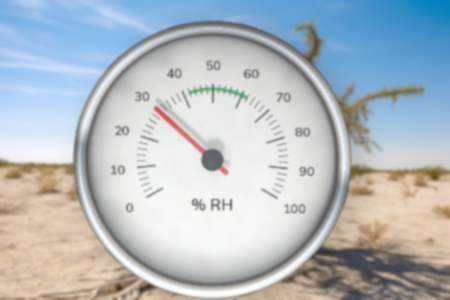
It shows 30 %
